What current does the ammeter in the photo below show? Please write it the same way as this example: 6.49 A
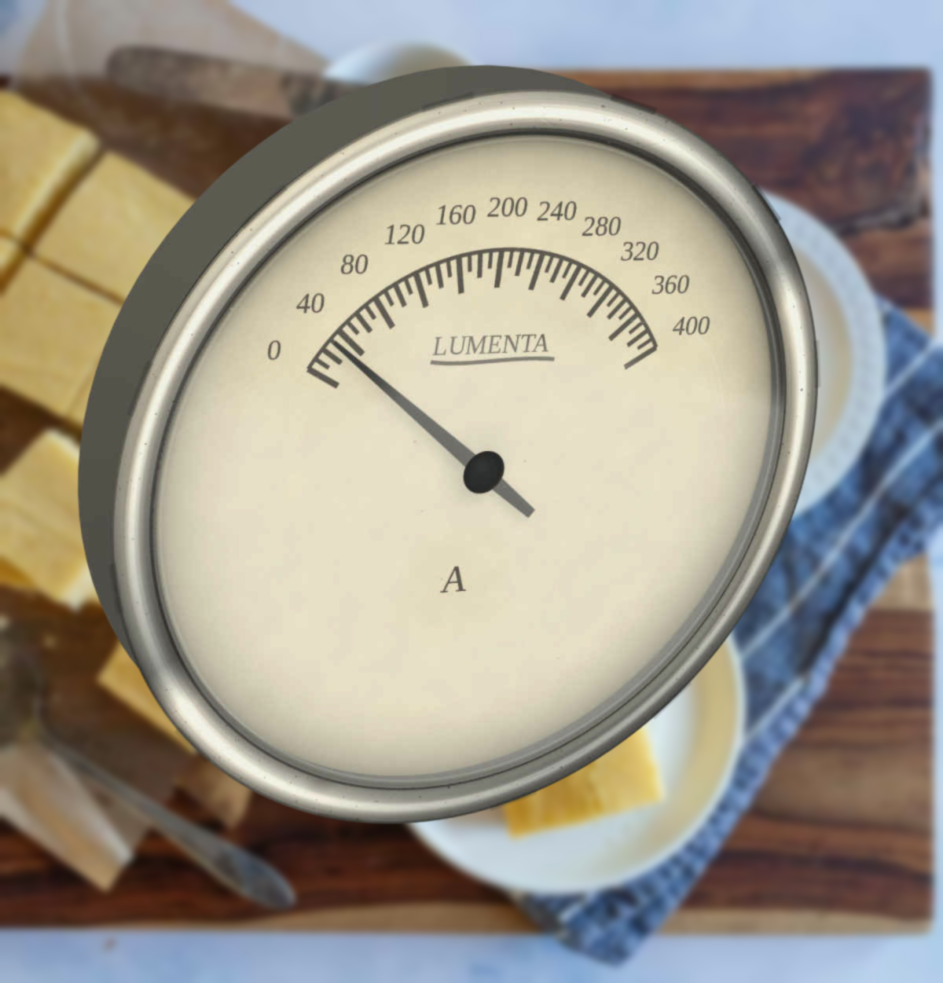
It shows 30 A
